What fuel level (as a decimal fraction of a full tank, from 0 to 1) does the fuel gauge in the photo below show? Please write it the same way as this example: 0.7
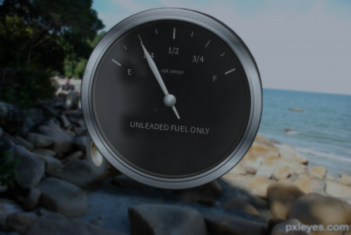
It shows 0.25
